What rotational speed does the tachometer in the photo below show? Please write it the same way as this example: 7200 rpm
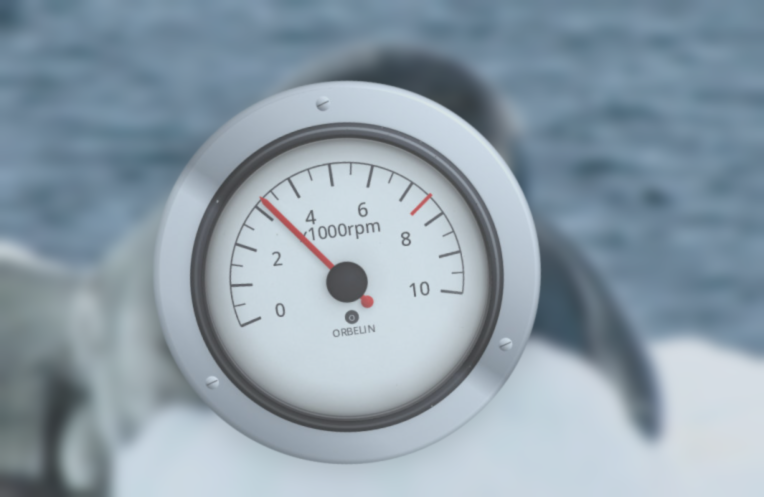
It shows 3250 rpm
